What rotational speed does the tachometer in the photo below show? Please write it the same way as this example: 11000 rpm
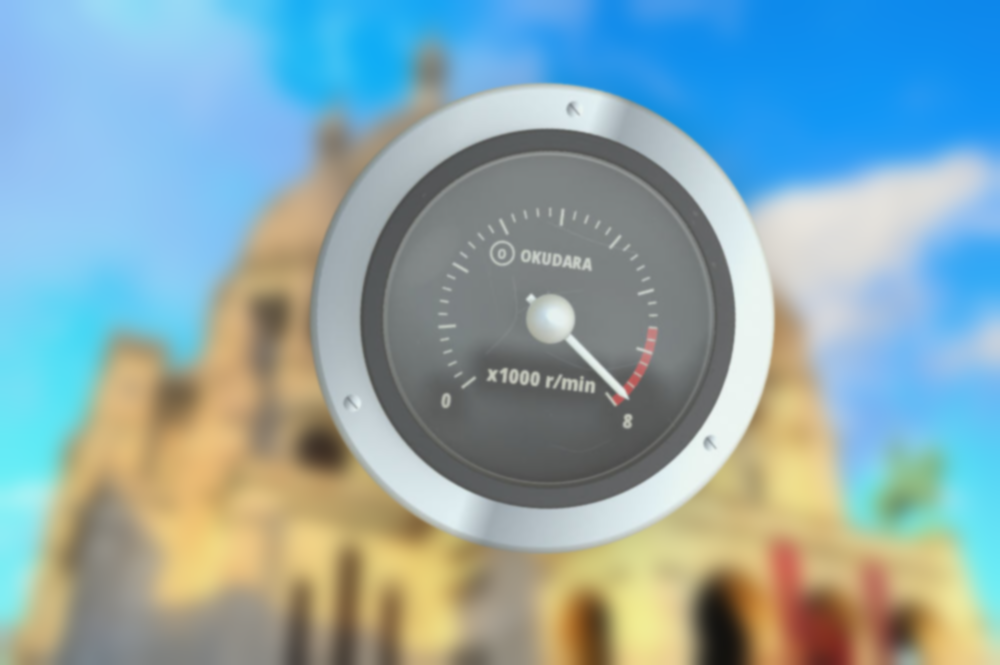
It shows 7800 rpm
